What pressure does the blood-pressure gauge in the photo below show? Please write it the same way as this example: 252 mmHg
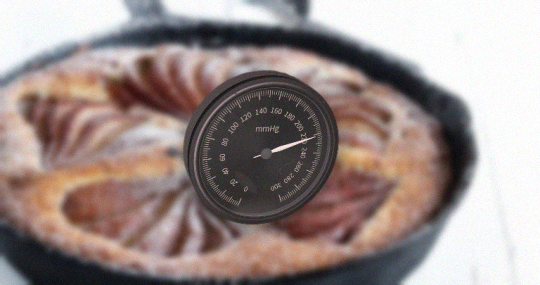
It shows 220 mmHg
